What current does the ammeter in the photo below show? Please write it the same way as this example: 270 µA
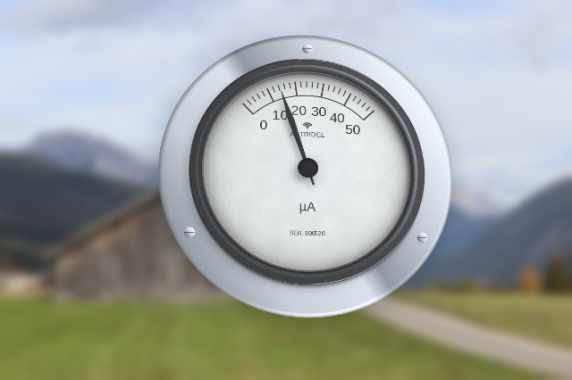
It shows 14 µA
